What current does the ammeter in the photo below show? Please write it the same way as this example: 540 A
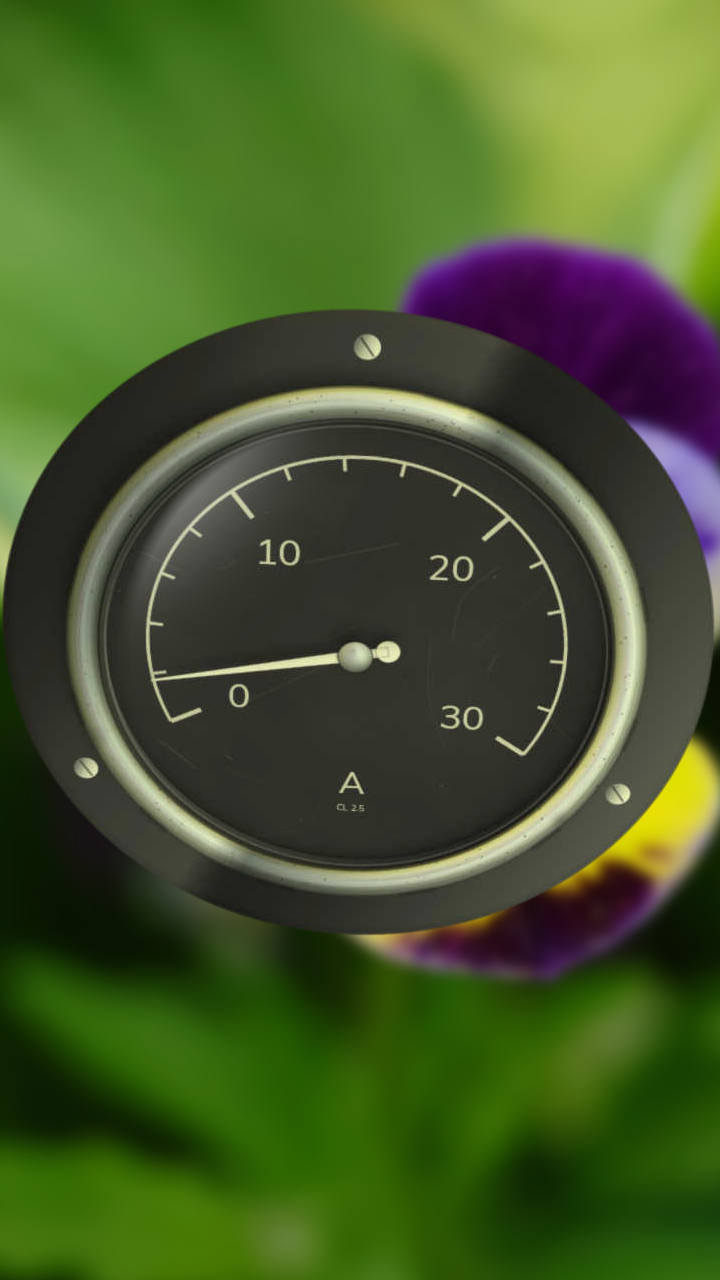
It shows 2 A
